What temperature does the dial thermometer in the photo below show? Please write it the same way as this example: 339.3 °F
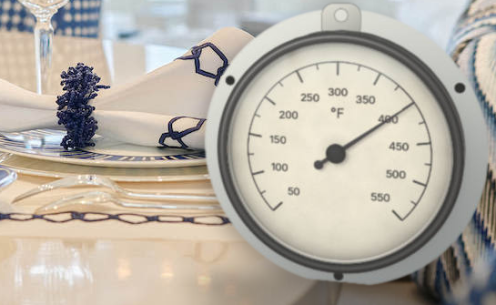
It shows 400 °F
